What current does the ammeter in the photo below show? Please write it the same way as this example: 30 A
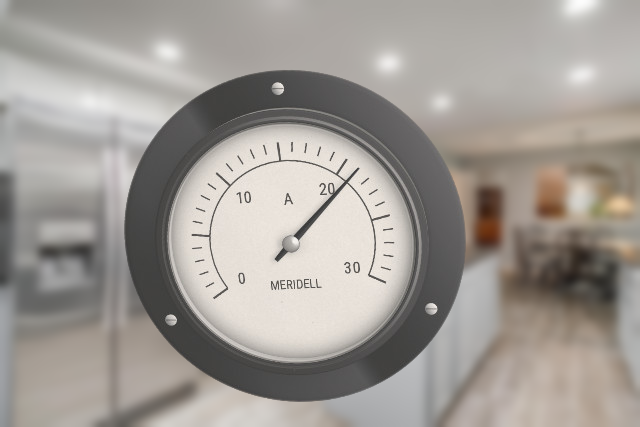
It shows 21 A
